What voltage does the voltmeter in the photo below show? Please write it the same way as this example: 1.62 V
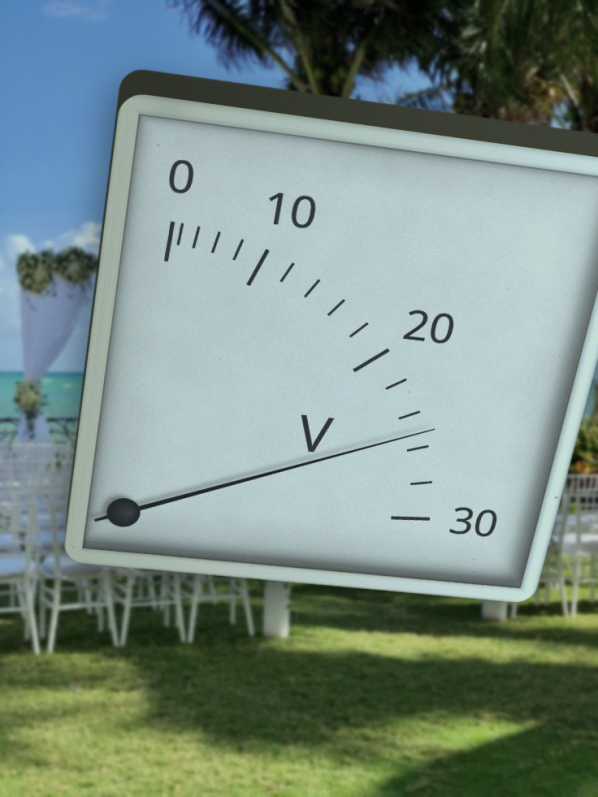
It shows 25 V
